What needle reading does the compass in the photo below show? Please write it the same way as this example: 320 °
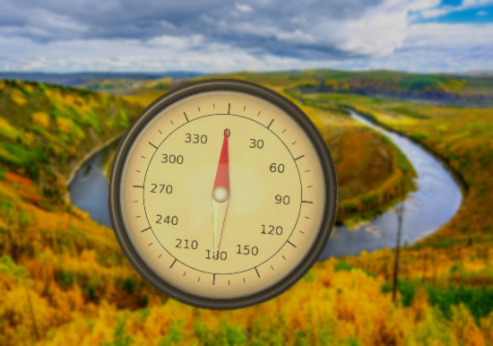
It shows 0 °
